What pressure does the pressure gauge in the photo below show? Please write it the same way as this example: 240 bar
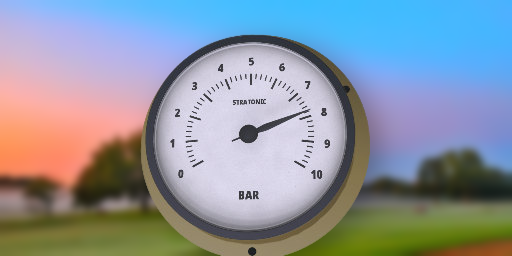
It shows 7.8 bar
